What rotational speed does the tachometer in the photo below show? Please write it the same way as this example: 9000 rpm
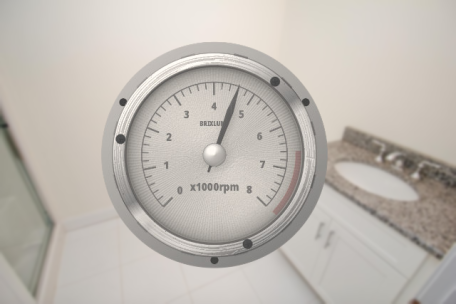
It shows 4600 rpm
